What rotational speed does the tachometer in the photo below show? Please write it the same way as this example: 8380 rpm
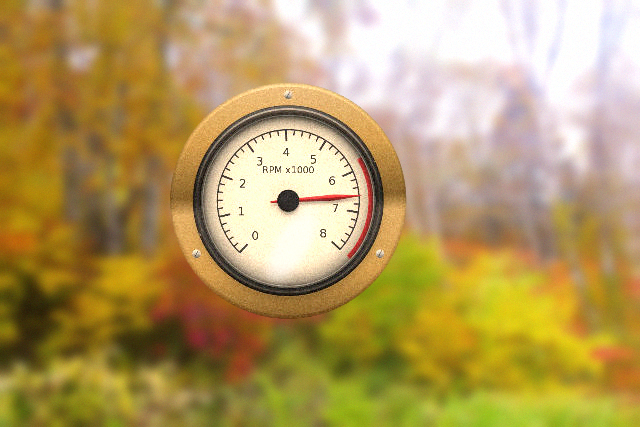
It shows 6600 rpm
